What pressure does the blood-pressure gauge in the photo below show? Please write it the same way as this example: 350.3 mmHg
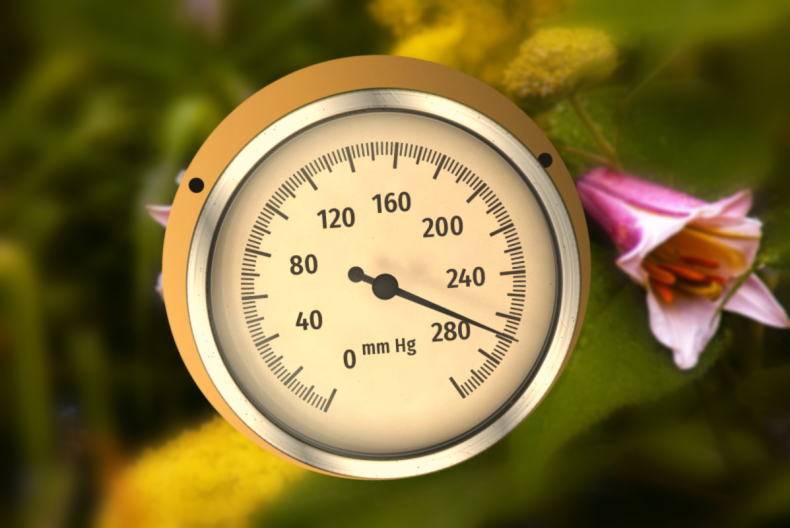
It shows 268 mmHg
